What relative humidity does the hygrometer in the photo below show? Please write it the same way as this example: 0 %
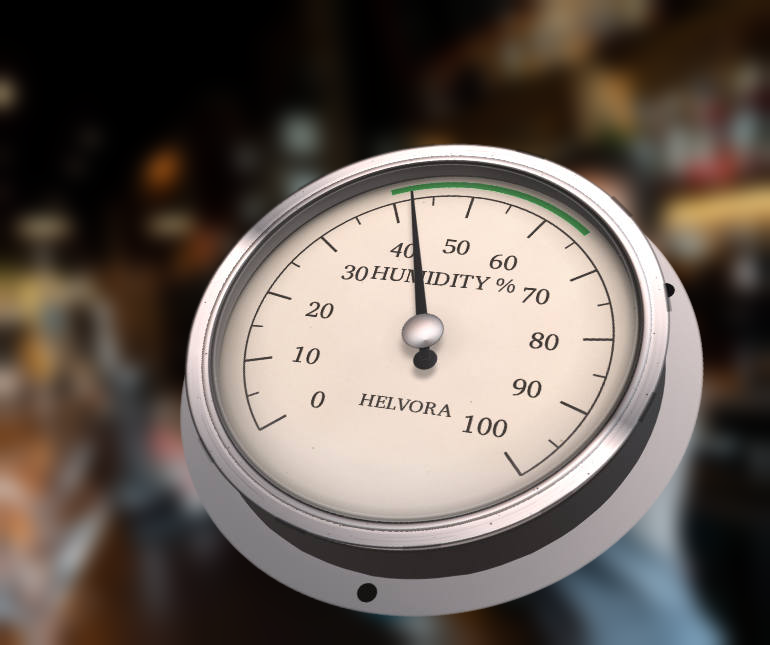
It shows 42.5 %
